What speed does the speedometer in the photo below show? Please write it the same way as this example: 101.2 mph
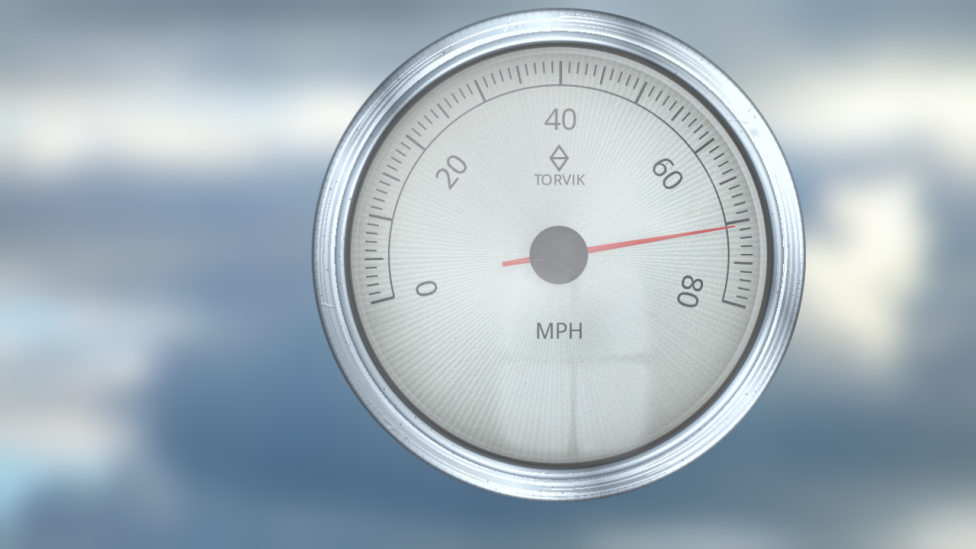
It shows 70.5 mph
